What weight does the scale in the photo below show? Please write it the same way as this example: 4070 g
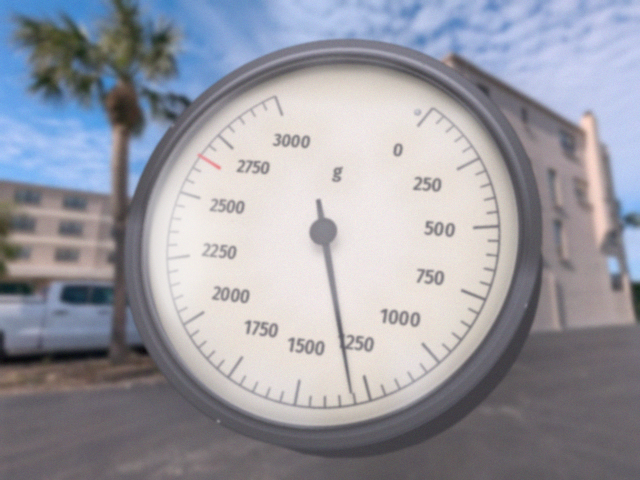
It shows 1300 g
